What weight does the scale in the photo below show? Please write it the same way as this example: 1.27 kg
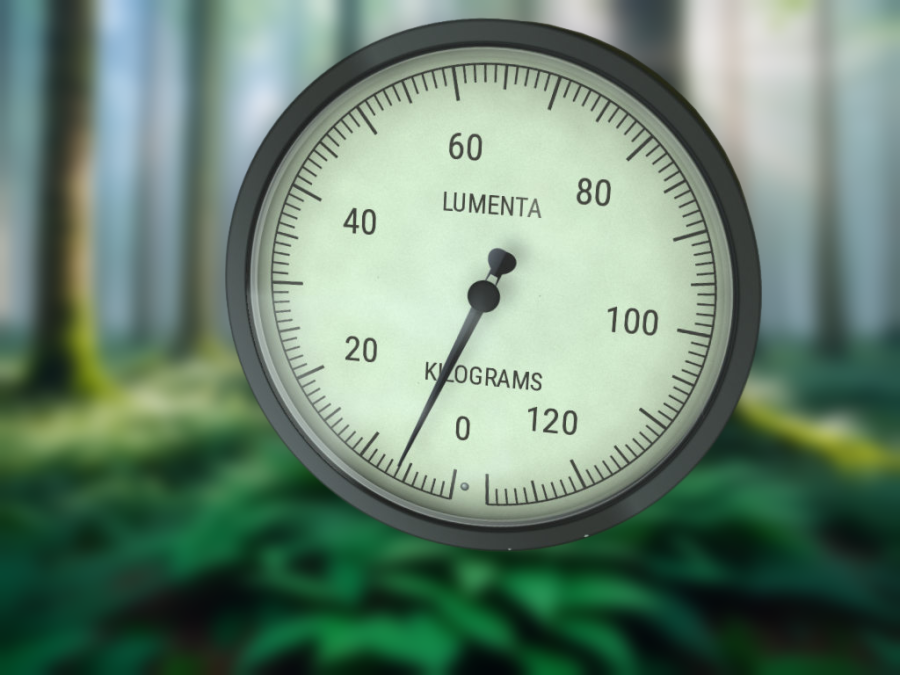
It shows 6 kg
